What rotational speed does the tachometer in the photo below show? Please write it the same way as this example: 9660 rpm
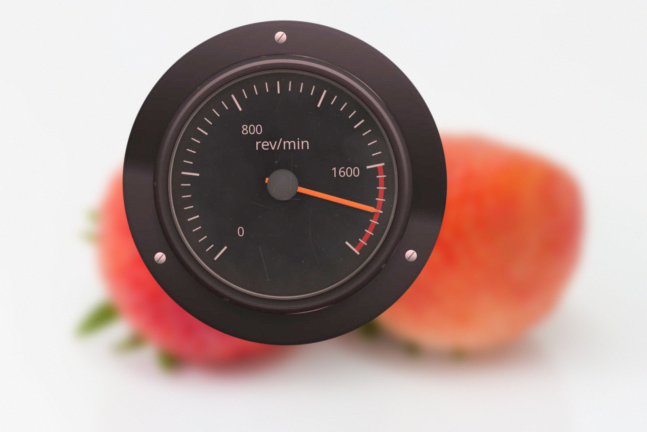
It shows 1800 rpm
